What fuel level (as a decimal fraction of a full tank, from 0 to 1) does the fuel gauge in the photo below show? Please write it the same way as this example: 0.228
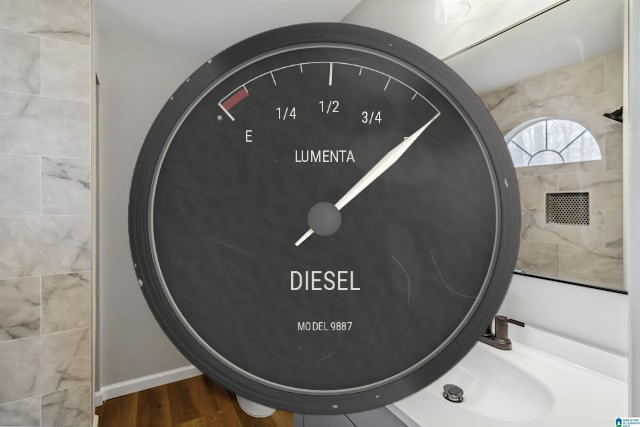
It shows 1
